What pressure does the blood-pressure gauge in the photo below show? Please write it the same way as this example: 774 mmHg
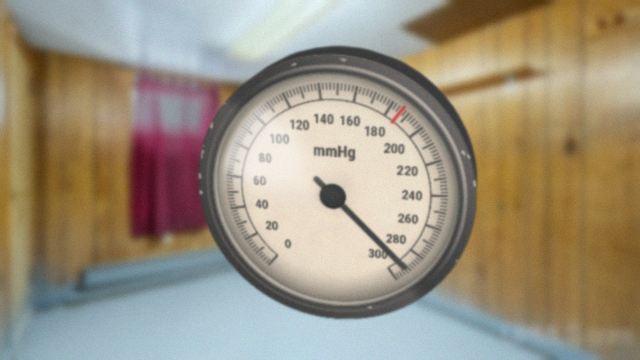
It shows 290 mmHg
